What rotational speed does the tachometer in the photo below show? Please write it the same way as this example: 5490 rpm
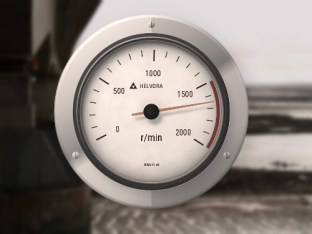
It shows 1650 rpm
